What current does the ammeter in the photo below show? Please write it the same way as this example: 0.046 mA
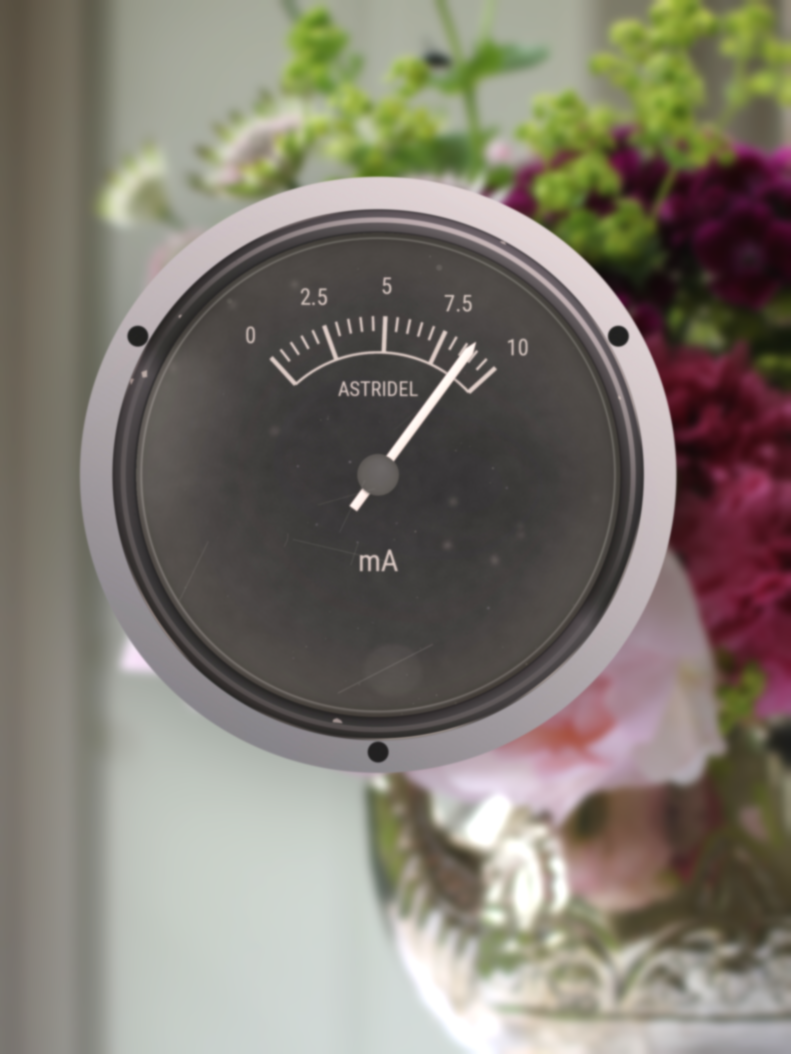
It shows 8.75 mA
